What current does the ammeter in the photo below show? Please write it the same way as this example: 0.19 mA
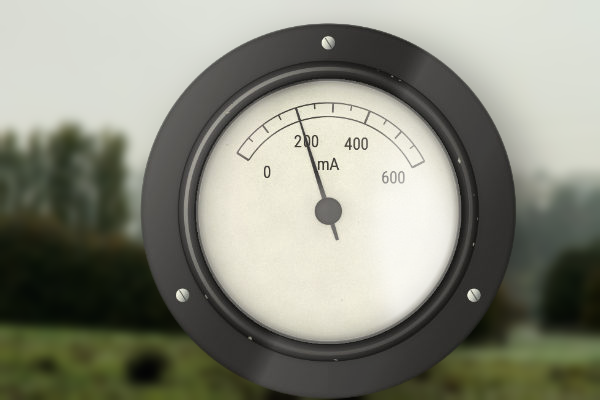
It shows 200 mA
